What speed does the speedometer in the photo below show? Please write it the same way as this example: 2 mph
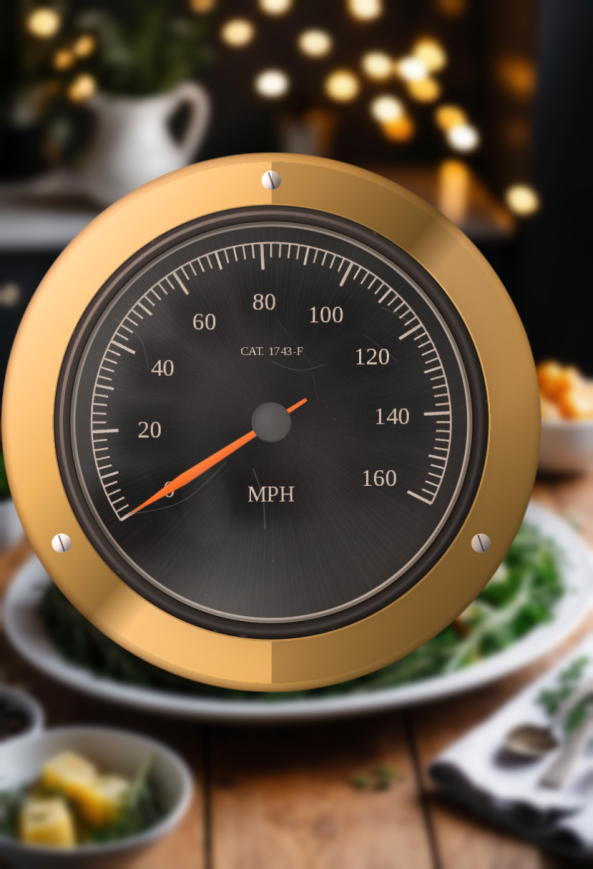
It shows 0 mph
